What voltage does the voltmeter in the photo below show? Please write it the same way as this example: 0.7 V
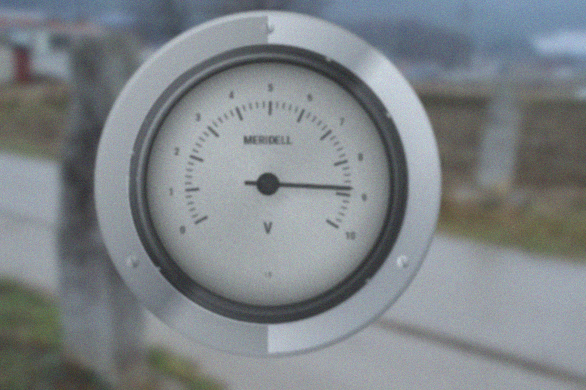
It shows 8.8 V
